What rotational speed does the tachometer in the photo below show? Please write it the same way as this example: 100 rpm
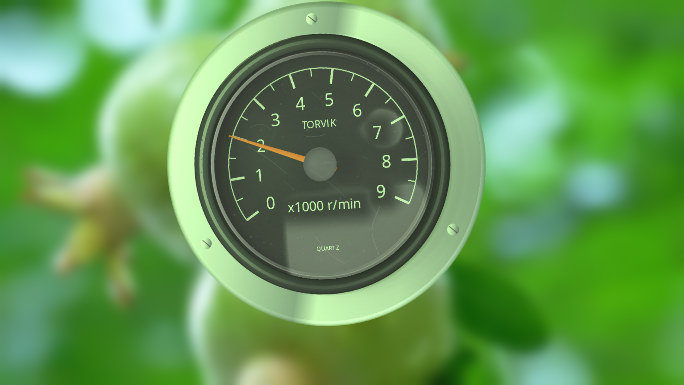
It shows 2000 rpm
